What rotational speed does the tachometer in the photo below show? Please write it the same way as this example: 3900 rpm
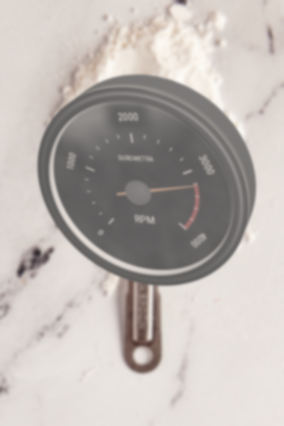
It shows 3200 rpm
